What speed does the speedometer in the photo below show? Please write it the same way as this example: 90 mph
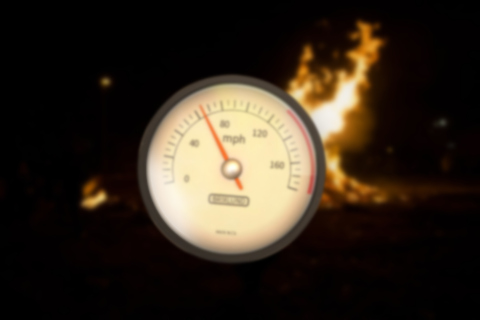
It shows 65 mph
